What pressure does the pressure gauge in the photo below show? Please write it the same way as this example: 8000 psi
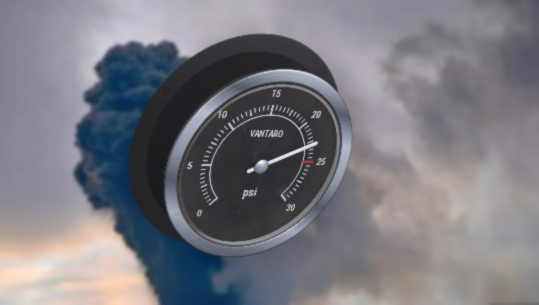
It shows 22.5 psi
